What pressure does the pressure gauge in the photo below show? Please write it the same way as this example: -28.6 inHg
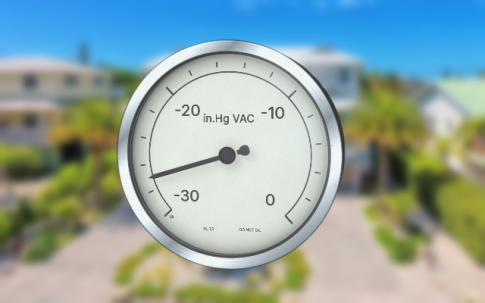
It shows -27 inHg
